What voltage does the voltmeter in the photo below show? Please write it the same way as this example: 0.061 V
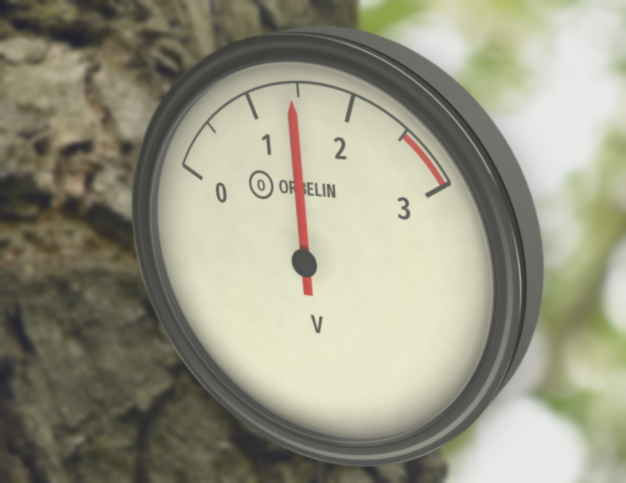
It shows 1.5 V
